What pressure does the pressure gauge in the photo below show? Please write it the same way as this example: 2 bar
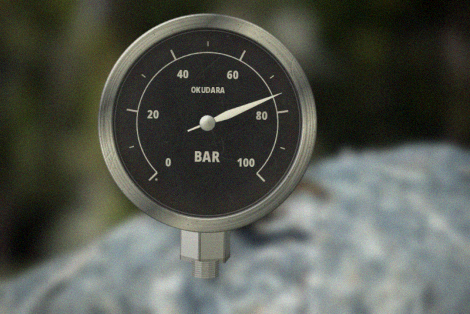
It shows 75 bar
